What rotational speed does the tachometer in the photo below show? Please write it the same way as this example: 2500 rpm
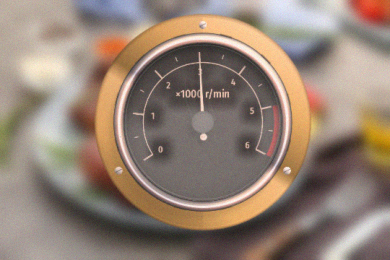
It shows 3000 rpm
